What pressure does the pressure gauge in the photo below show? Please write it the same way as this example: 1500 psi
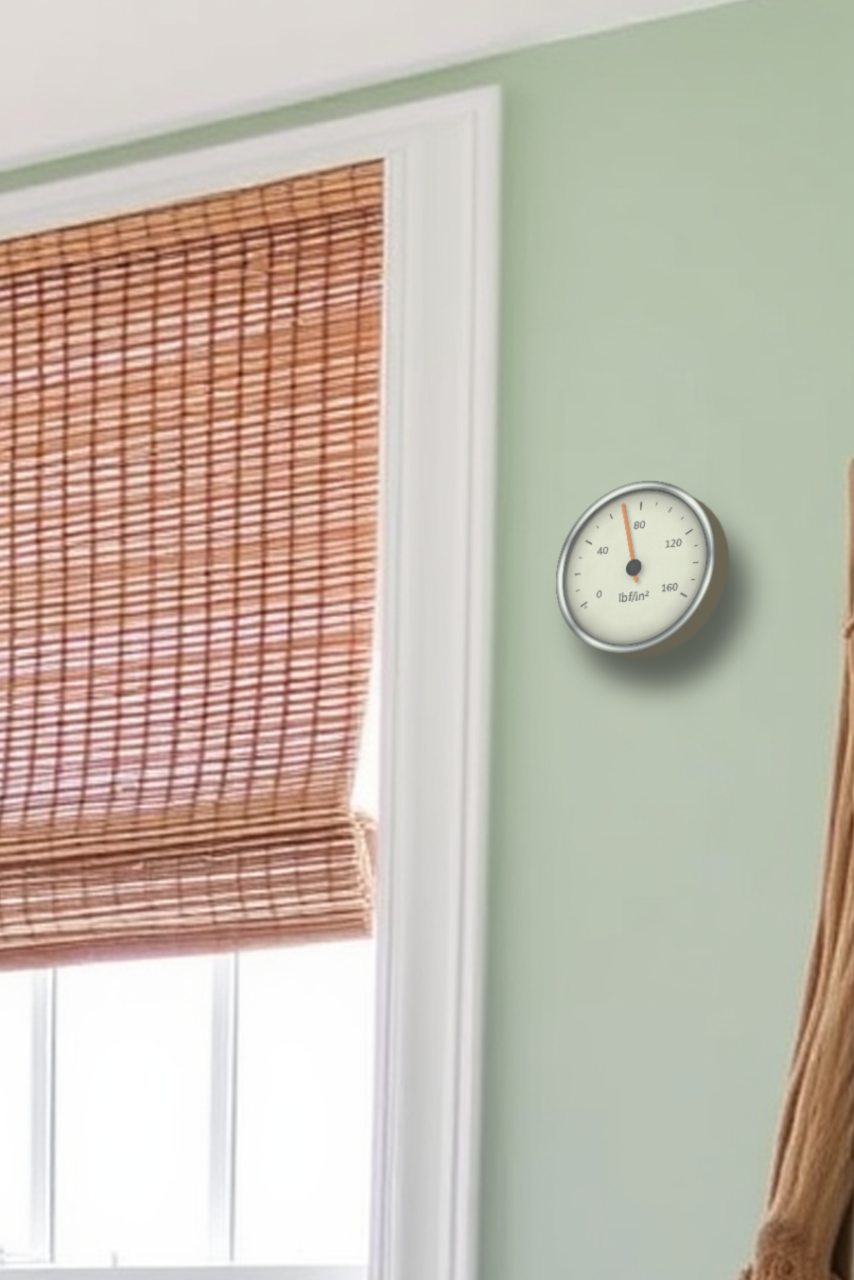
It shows 70 psi
